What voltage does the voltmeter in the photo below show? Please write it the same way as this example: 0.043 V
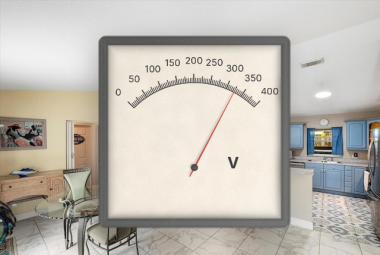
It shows 325 V
